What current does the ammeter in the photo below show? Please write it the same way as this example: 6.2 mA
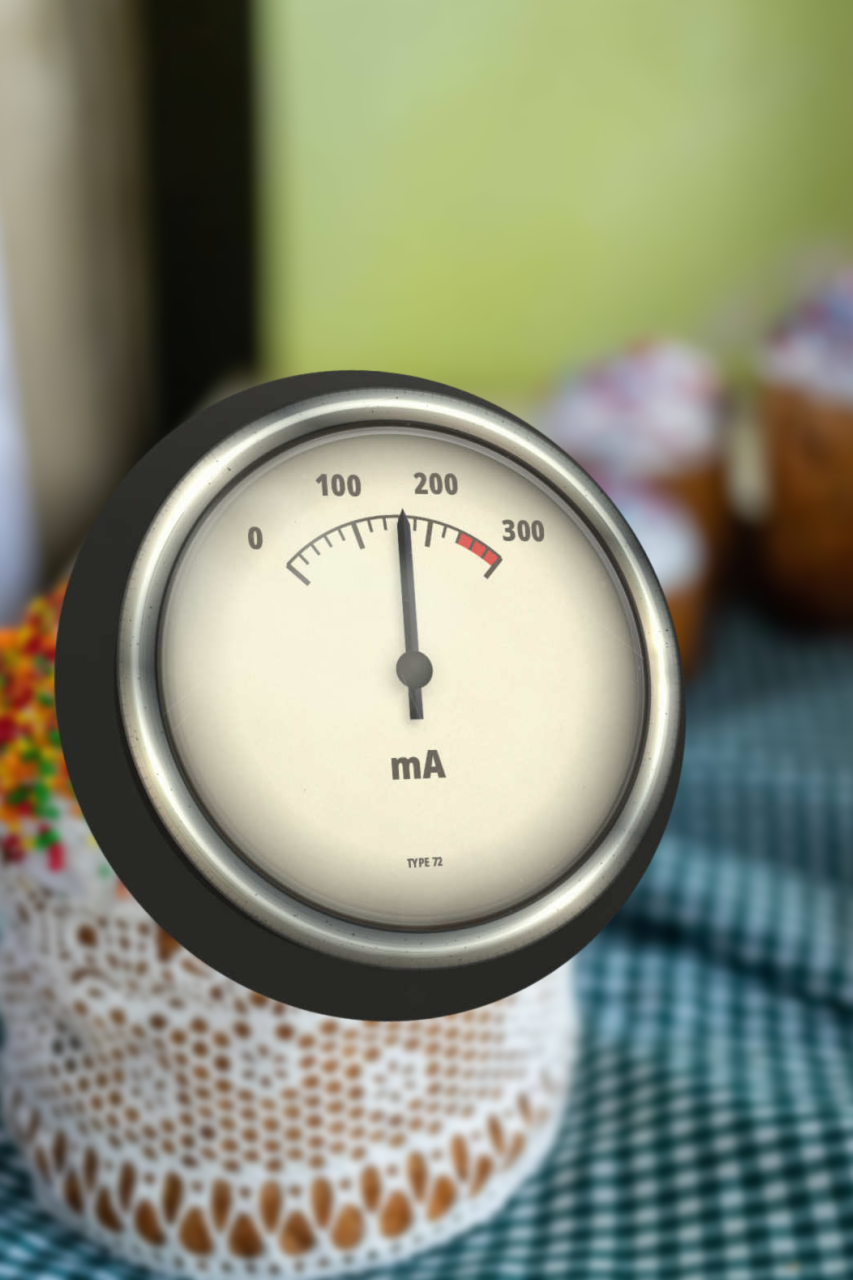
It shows 160 mA
